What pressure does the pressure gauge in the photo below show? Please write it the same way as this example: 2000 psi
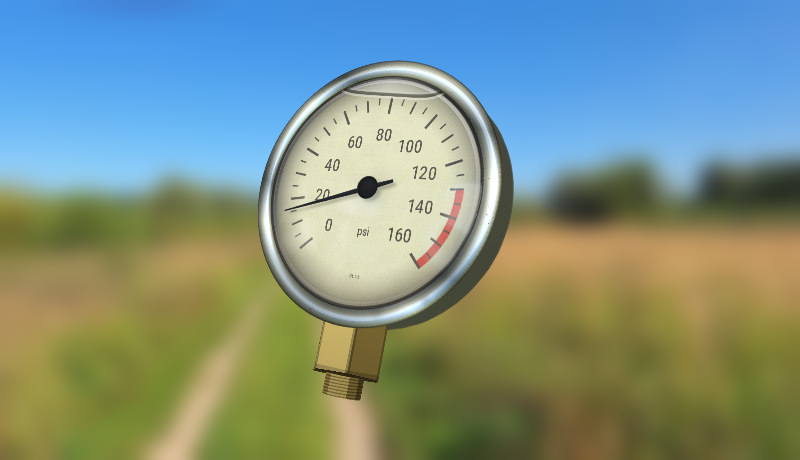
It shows 15 psi
